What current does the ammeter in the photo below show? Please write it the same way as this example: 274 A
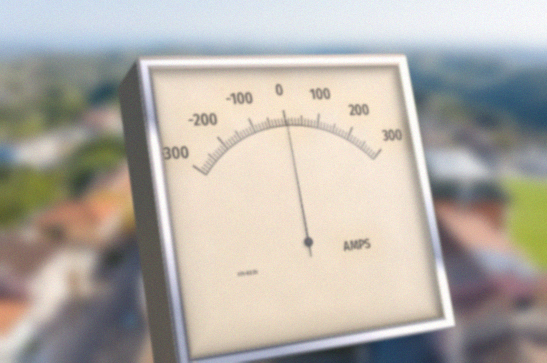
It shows 0 A
